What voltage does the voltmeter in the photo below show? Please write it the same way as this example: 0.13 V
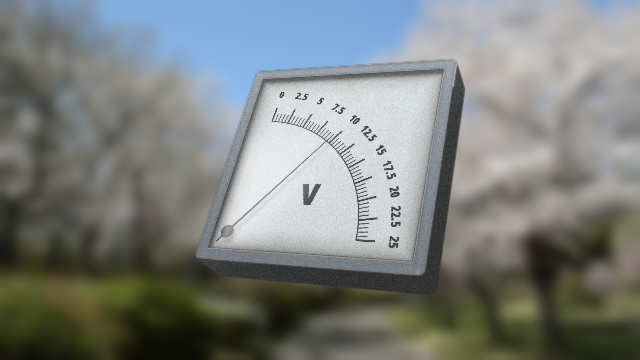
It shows 10 V
